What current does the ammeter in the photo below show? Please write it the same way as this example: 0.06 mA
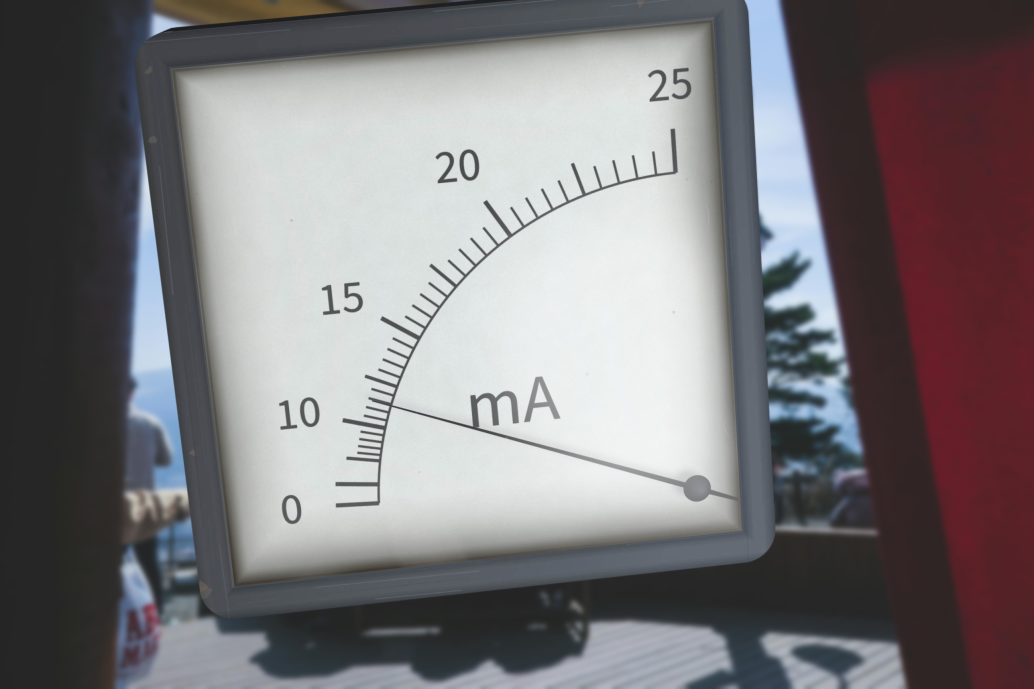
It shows 11.5 mA
